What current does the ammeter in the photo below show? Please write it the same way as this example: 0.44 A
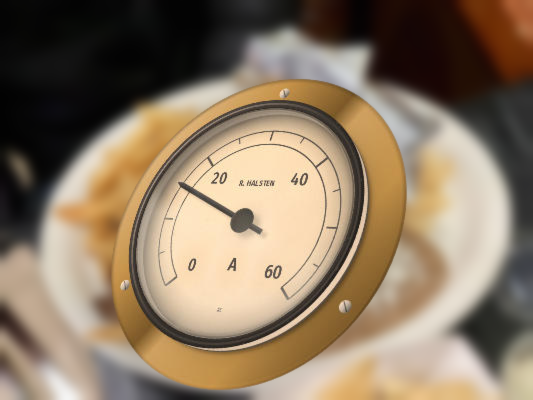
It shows 15 A
